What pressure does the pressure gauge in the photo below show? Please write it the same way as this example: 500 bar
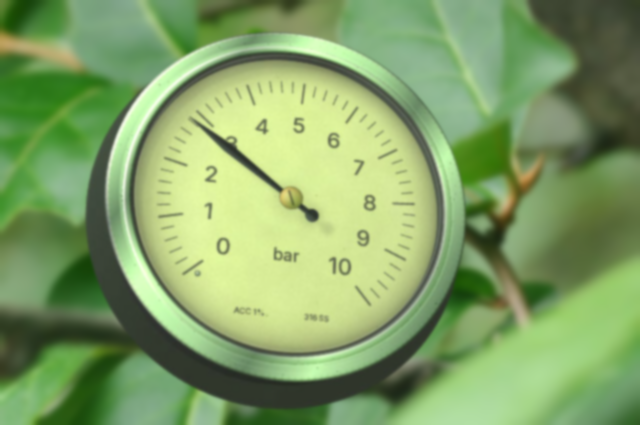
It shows 2.8 bar
